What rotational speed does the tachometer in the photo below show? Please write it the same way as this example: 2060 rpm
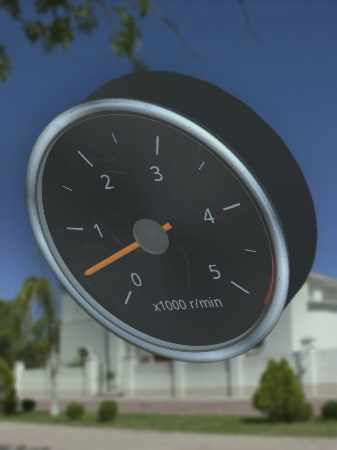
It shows 500 rpm
